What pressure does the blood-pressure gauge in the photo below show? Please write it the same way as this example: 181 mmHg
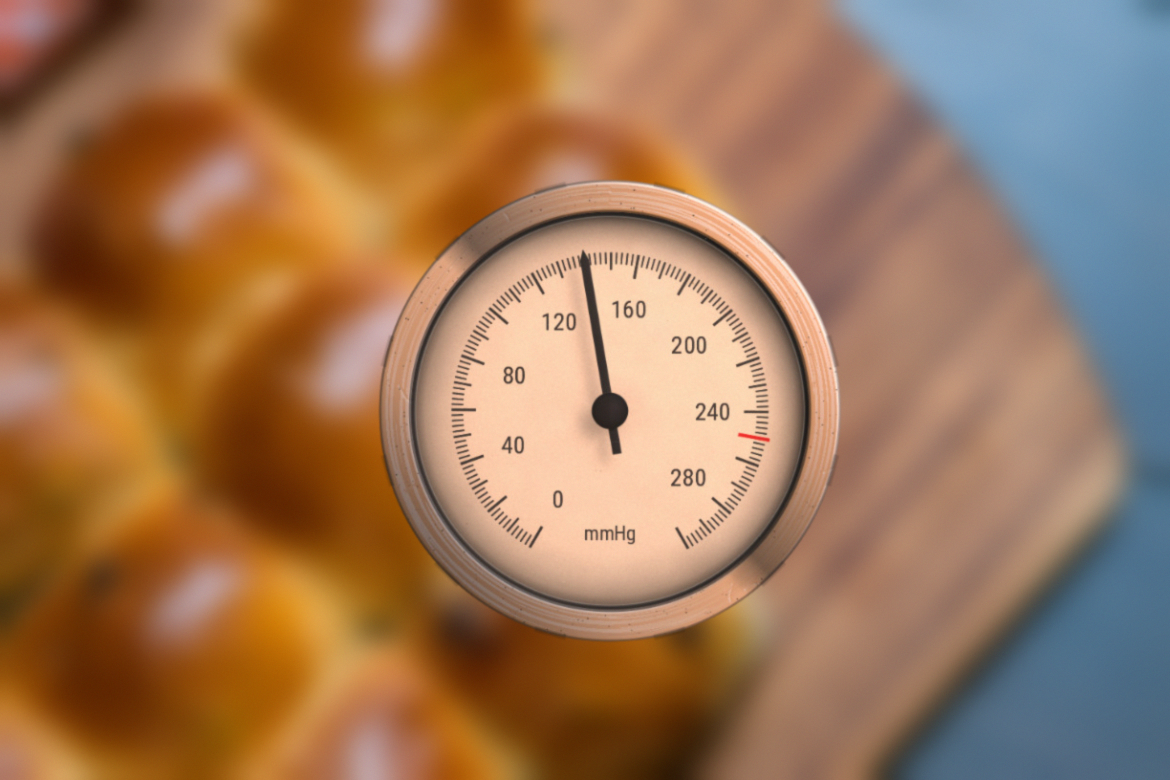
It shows 140 mmHg
